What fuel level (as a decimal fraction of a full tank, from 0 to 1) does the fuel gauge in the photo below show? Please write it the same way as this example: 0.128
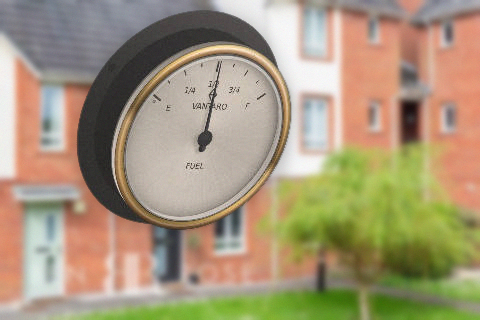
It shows 0.5
